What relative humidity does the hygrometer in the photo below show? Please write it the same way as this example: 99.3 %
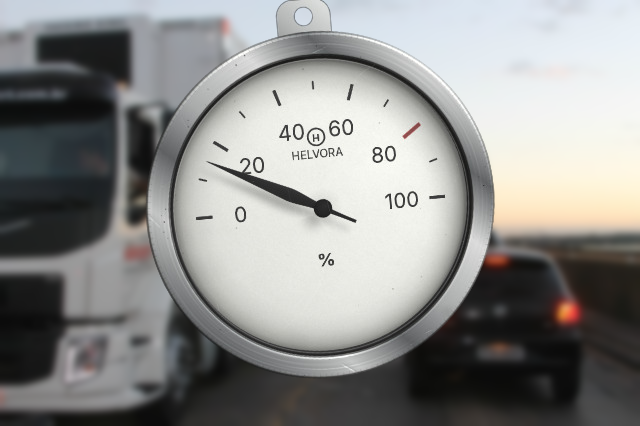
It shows 15 %
